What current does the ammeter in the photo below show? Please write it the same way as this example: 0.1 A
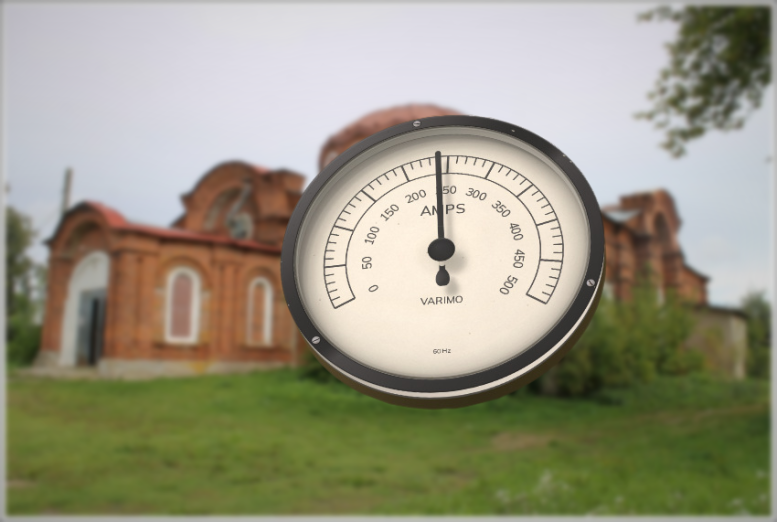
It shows 240 A
